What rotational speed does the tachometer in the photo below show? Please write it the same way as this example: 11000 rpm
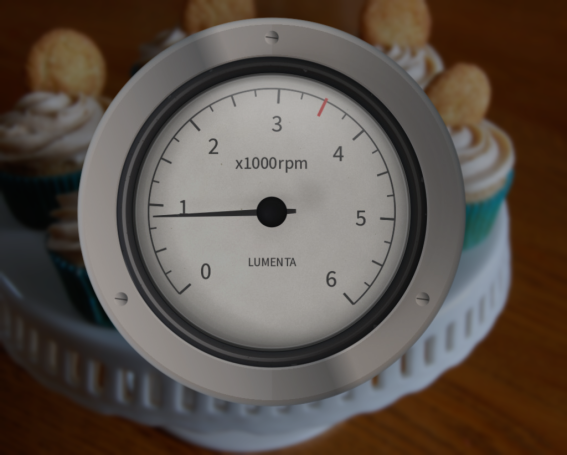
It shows 875 rpm
